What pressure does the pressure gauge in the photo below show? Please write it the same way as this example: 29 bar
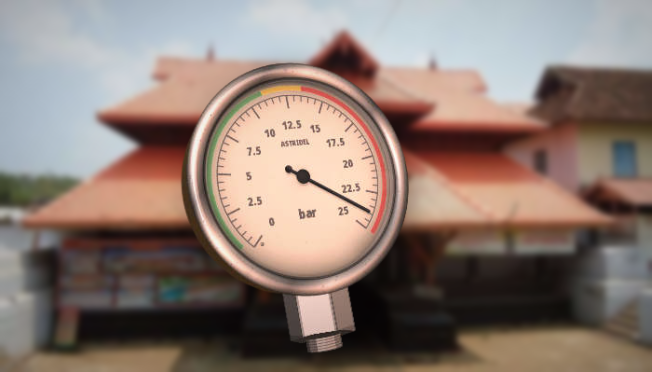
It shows 24 bar
